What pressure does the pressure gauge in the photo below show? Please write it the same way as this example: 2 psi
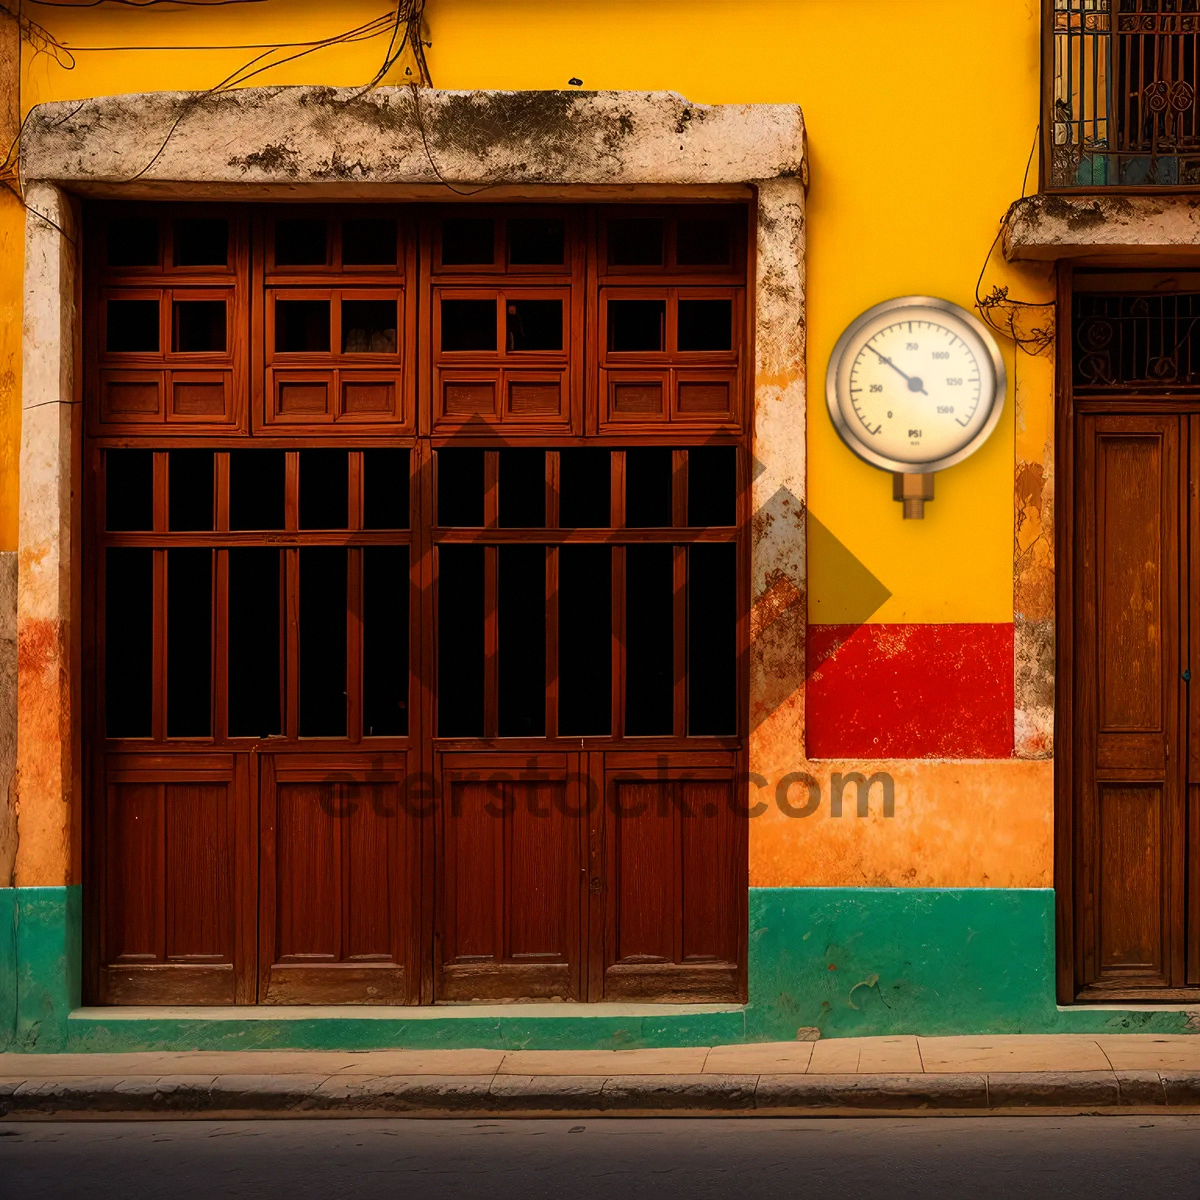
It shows 500 psi
